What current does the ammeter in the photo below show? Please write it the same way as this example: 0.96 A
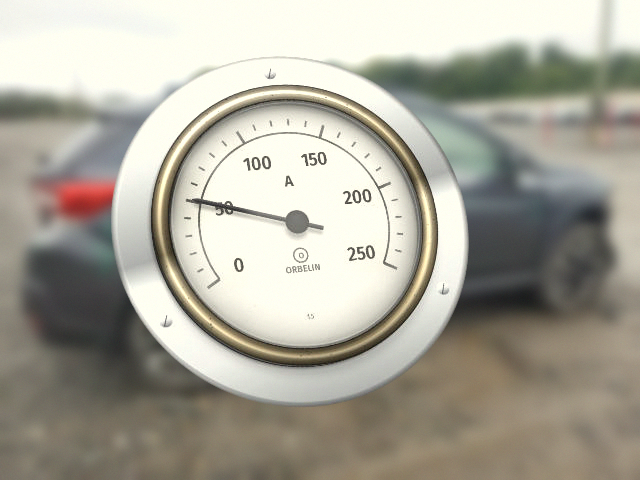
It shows 50 A
